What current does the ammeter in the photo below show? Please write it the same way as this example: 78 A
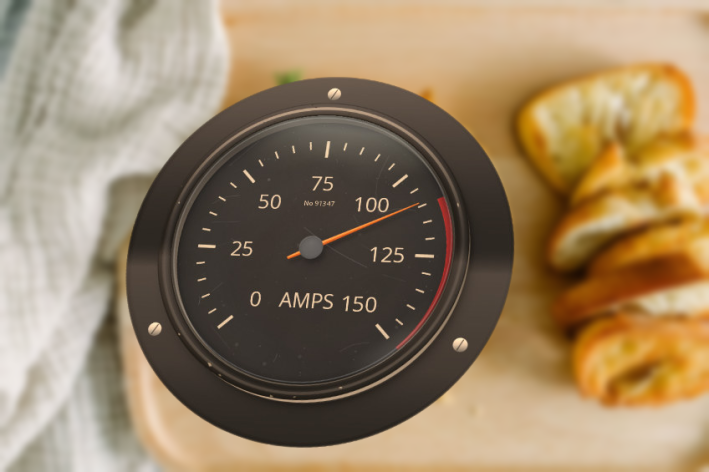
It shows 110 A
